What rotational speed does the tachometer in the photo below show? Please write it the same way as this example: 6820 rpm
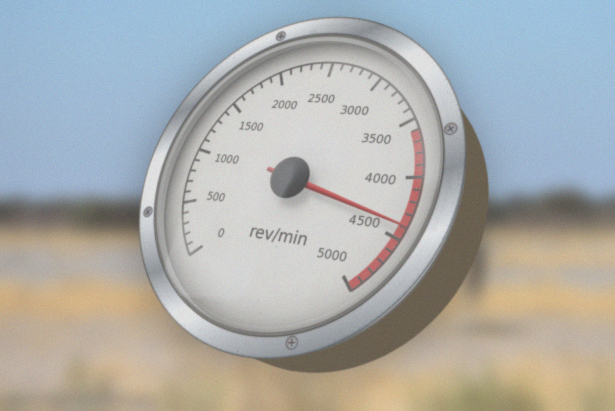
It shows 4400 rpm
